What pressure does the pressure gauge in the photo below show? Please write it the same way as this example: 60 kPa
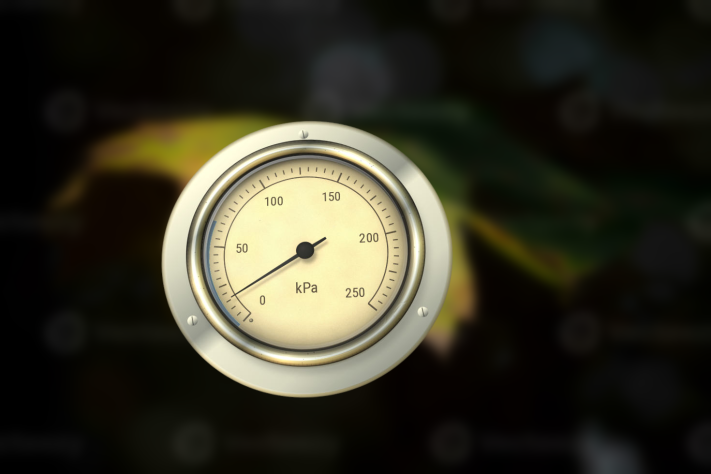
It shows 15 kPa
